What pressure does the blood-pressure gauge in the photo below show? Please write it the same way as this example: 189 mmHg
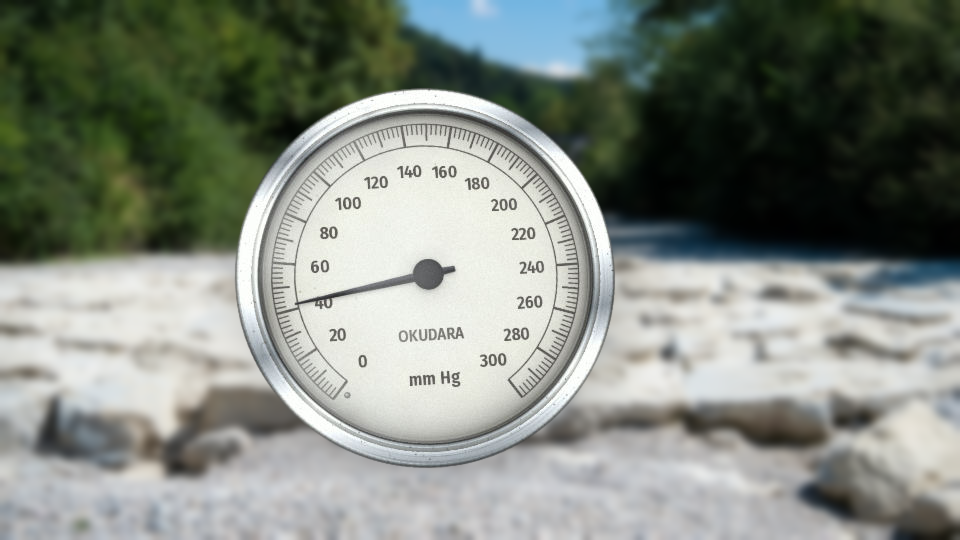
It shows 42 mmHg
